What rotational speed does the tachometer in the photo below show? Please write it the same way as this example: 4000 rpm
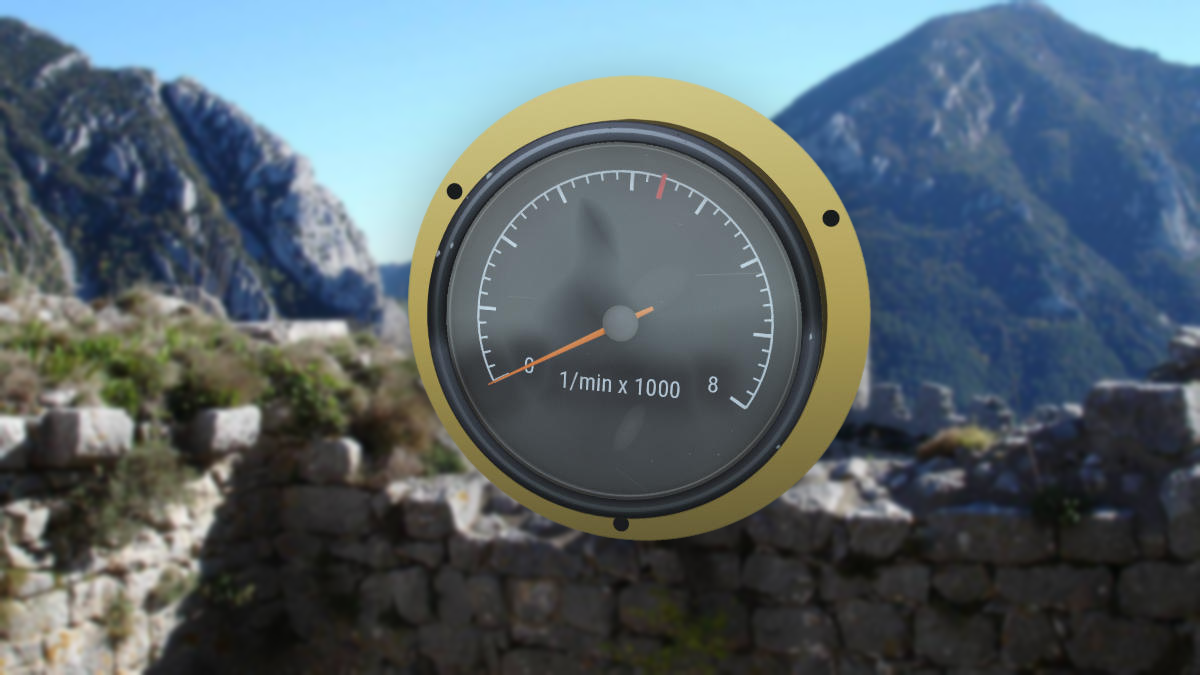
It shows 0 rpm
